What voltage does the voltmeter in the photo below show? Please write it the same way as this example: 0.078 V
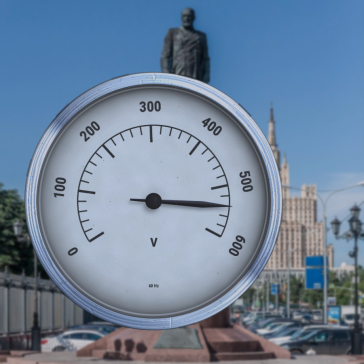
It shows 540 V
